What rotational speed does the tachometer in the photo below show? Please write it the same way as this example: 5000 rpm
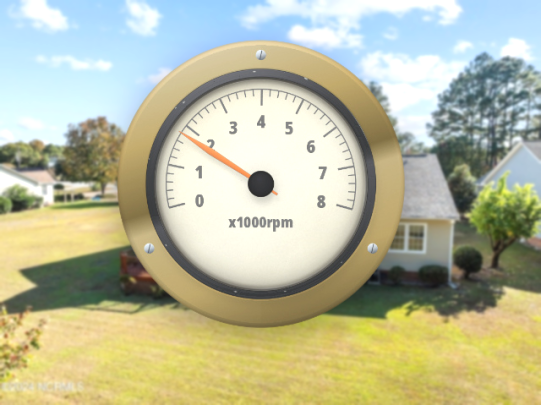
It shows 1800 rpm
